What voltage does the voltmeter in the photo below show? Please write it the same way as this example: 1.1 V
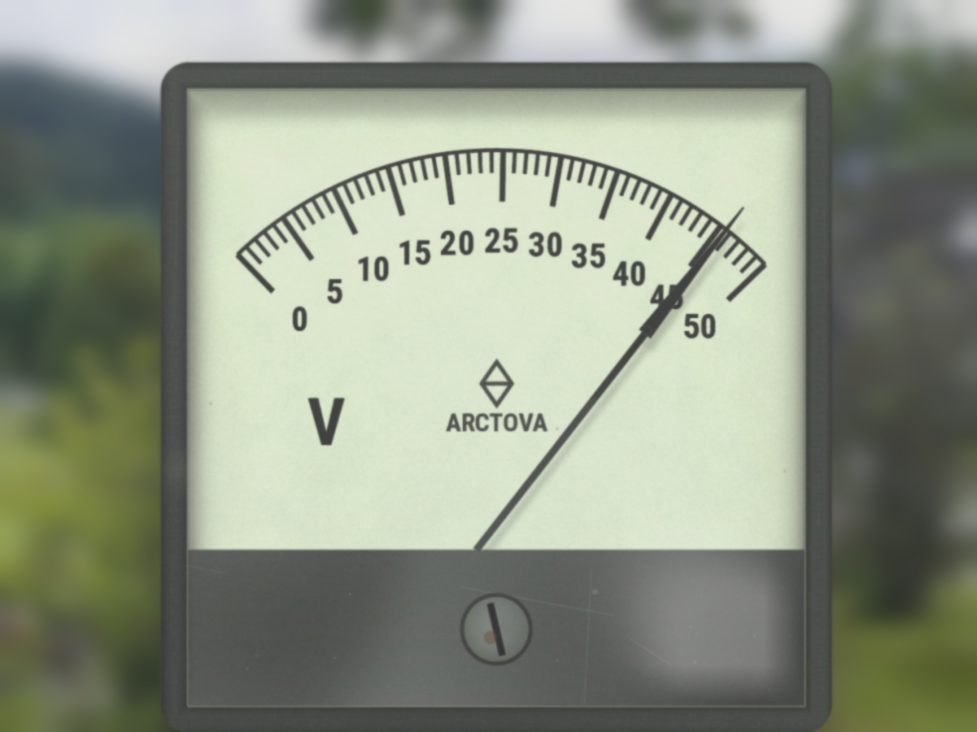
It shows 45.5 V
